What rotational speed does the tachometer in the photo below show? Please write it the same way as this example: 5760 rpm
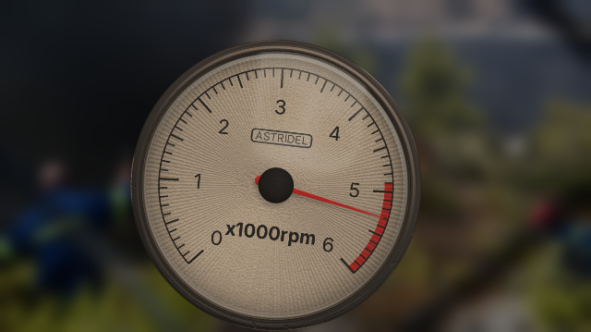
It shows 5300 rpm
